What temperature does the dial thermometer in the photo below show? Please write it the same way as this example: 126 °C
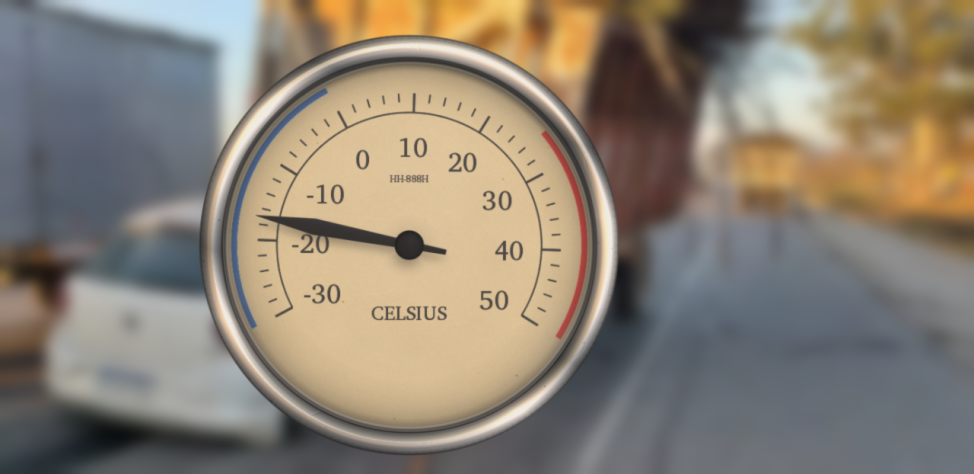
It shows -17 °C
